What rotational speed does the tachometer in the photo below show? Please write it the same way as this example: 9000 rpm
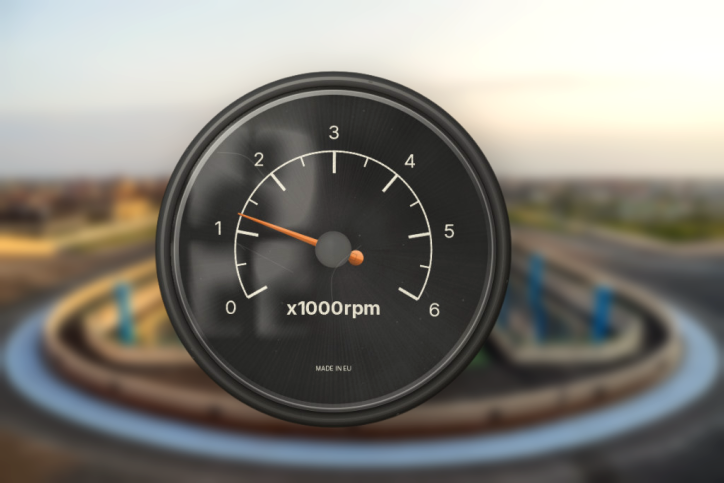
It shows 1250 rpm
